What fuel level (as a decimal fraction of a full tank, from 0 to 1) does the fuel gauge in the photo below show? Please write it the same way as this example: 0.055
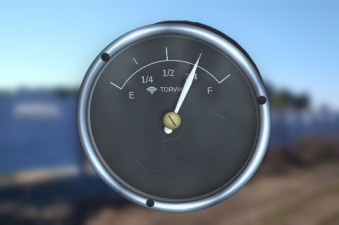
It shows 0.75
